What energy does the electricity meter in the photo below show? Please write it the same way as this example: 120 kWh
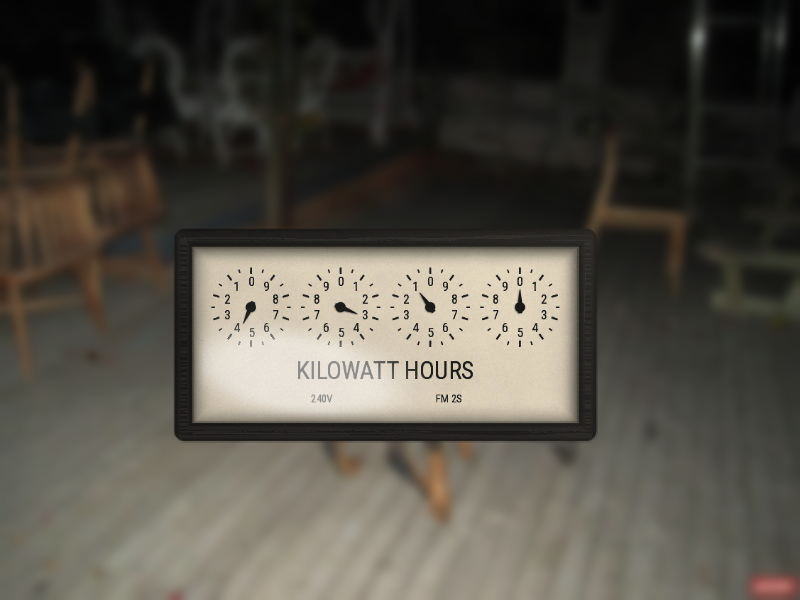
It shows 4310 kWh
